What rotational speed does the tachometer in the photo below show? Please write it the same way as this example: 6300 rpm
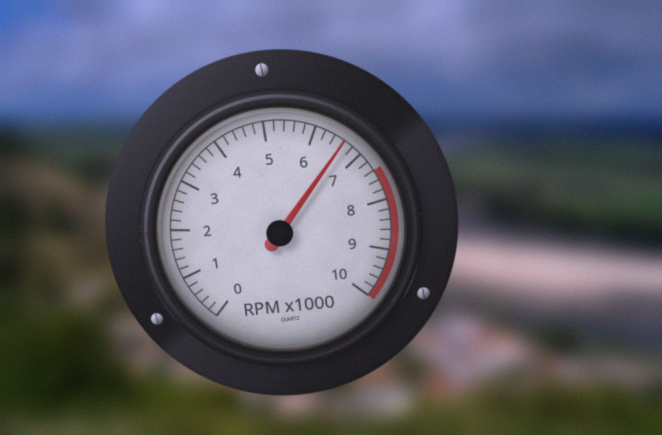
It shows 6600 rpm
